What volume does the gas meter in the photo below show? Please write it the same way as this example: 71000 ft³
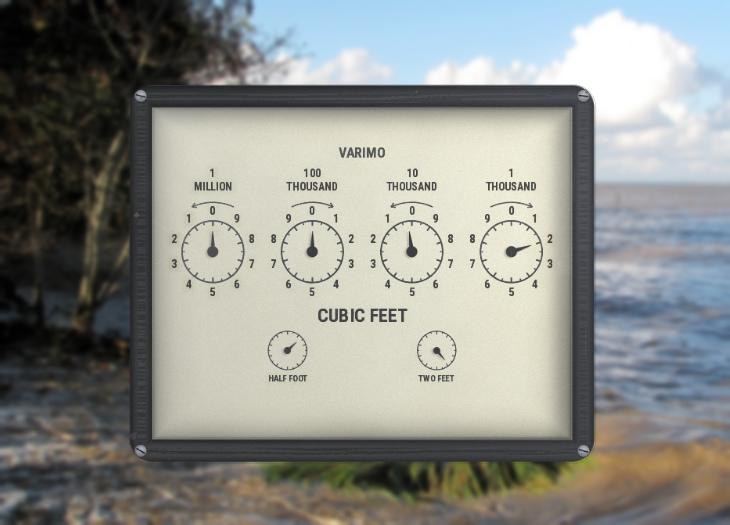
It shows 200 ft³
